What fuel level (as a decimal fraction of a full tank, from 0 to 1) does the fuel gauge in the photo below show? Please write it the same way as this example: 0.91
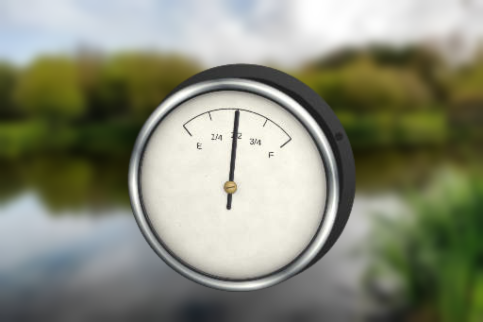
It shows 0.5
